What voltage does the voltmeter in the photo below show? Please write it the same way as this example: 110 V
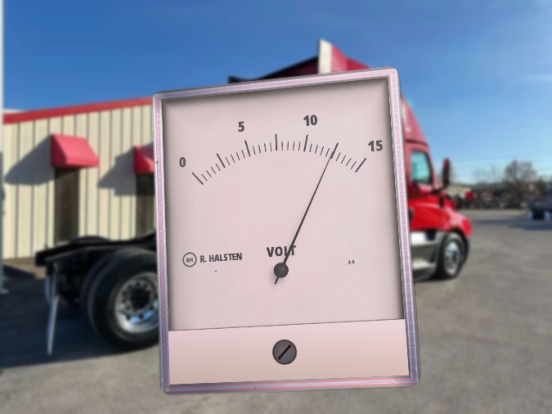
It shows 12.5 V
